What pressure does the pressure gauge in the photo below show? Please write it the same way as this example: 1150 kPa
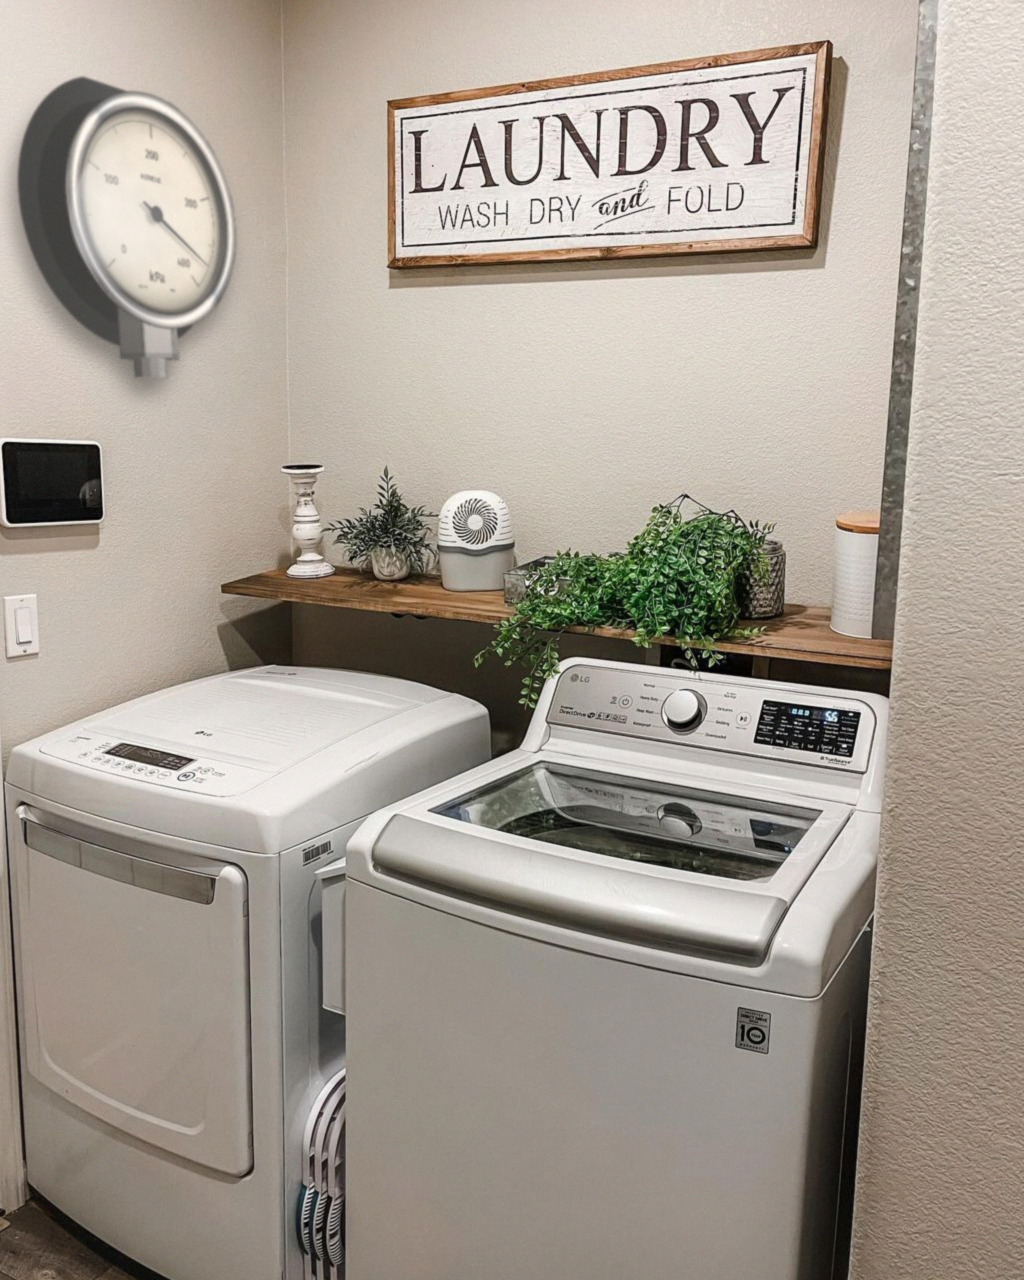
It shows 375 kPa
